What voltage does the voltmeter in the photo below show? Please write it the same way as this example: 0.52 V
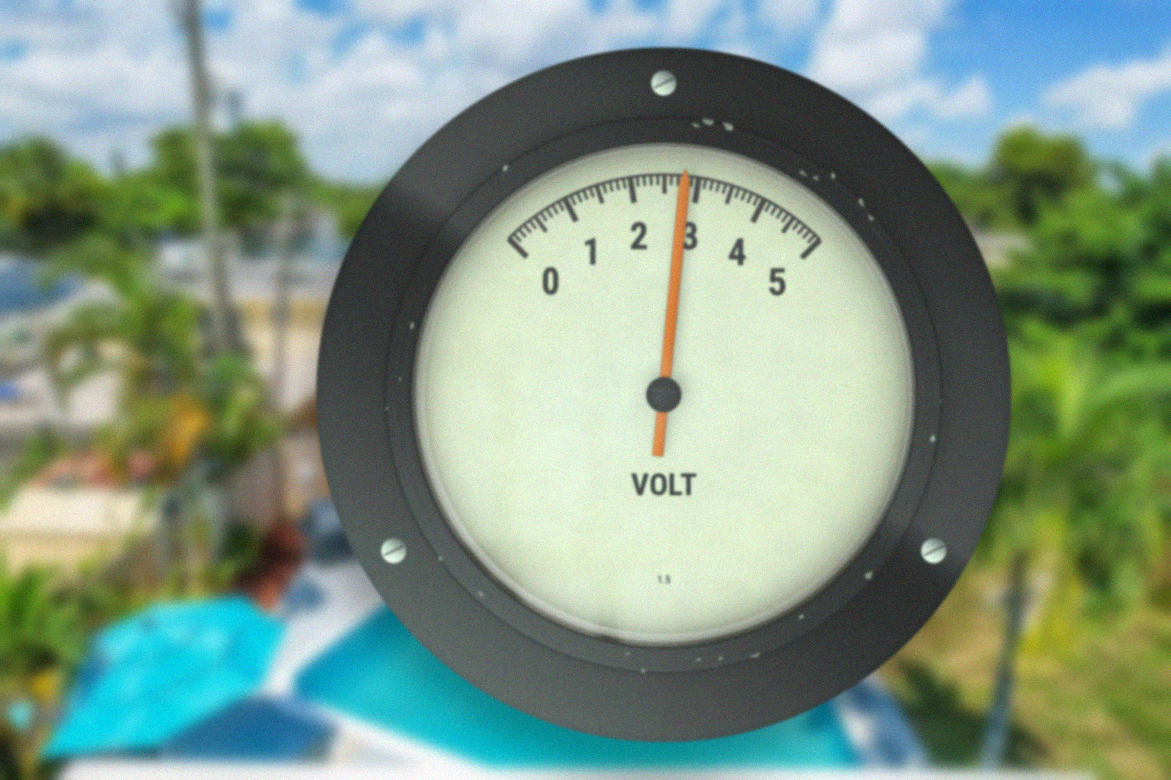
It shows 2.8 V
